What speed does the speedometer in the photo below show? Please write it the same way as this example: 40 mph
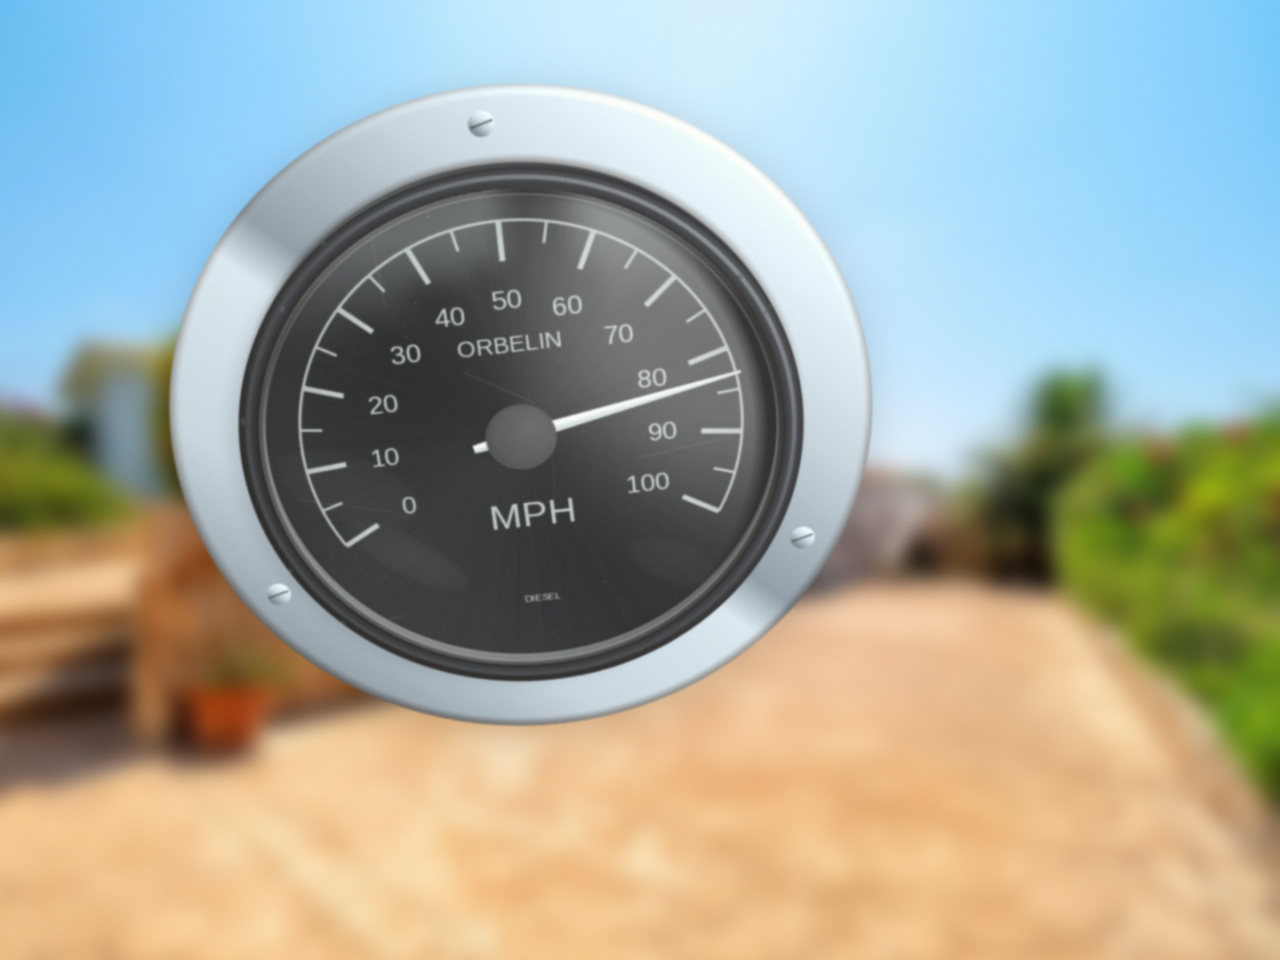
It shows 82.5 mph
